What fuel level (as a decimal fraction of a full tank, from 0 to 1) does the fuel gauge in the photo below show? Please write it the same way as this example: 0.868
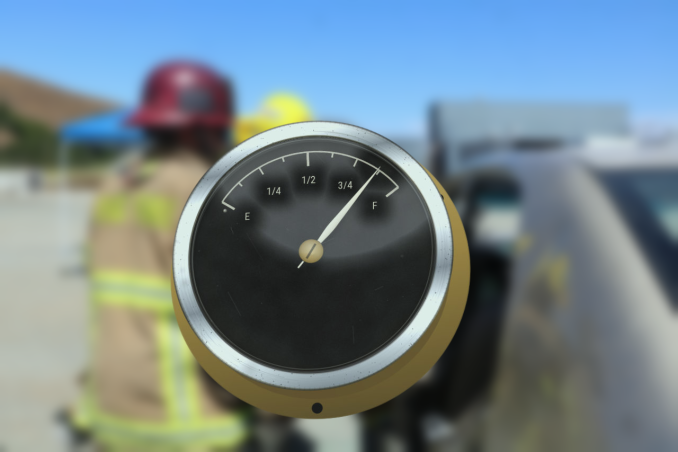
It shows 0.875
